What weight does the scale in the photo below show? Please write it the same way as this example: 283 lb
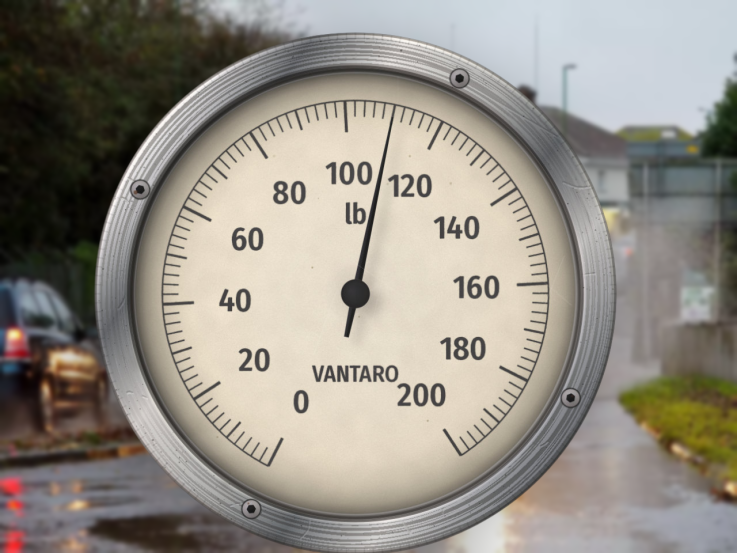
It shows 110 lb
